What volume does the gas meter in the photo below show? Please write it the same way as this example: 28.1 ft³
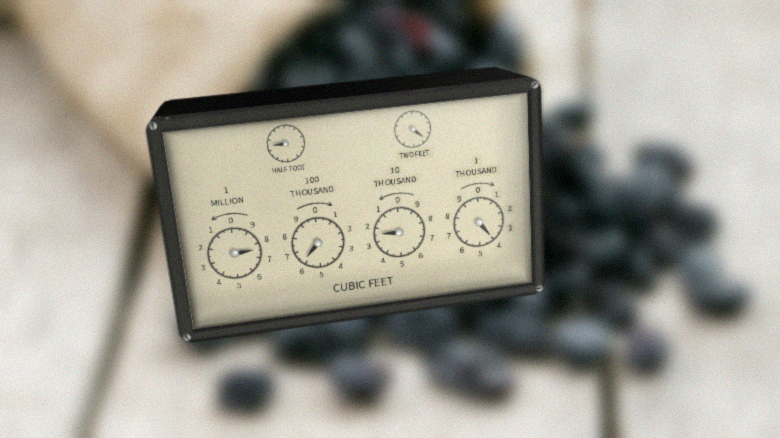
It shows 762400 ft³
